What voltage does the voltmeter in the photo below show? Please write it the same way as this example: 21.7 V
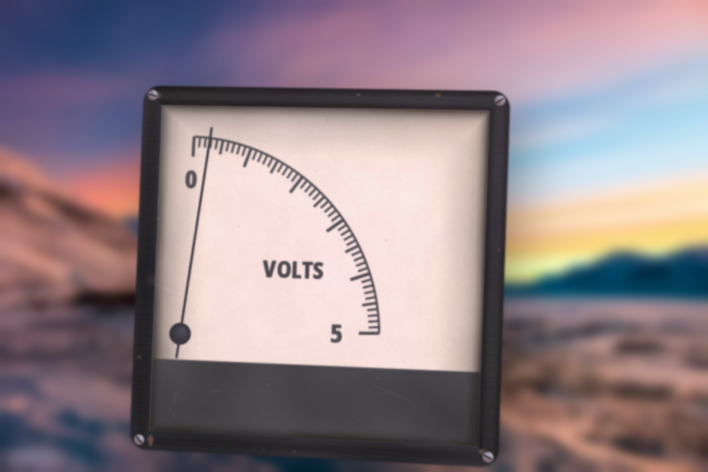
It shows 0.3 V
